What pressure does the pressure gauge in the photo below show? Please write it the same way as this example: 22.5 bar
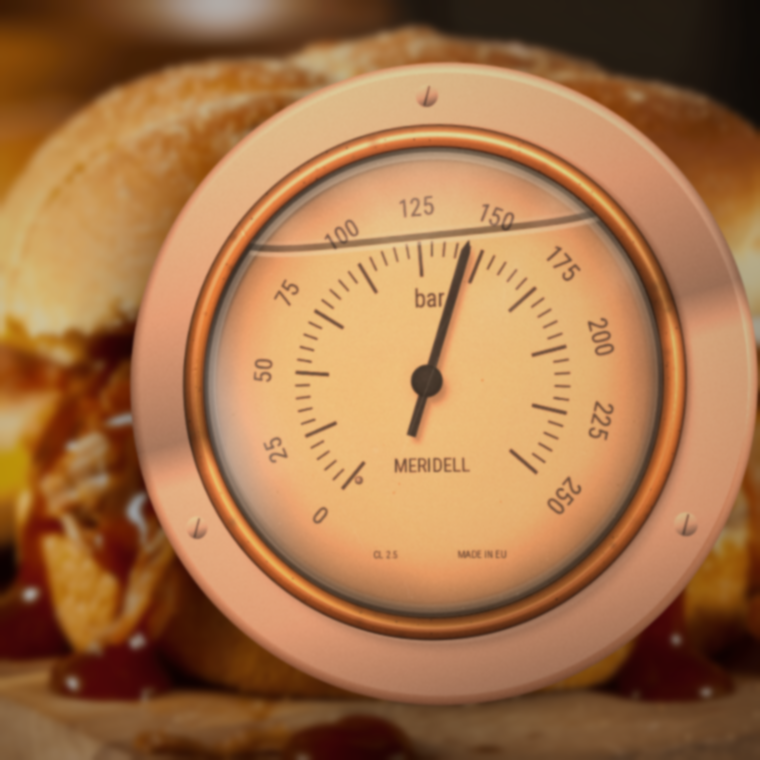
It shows 145 bar
